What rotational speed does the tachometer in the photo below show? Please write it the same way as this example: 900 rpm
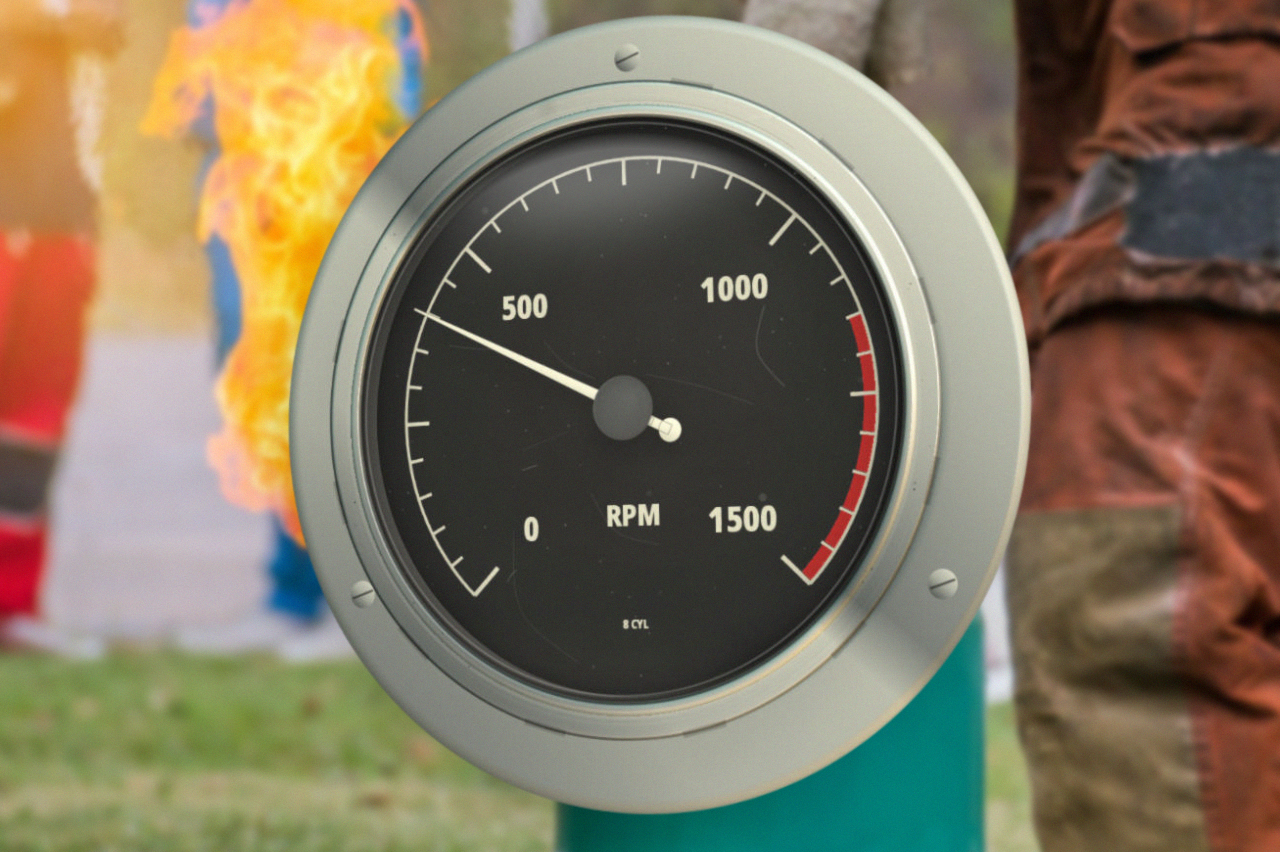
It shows 400 rpm
